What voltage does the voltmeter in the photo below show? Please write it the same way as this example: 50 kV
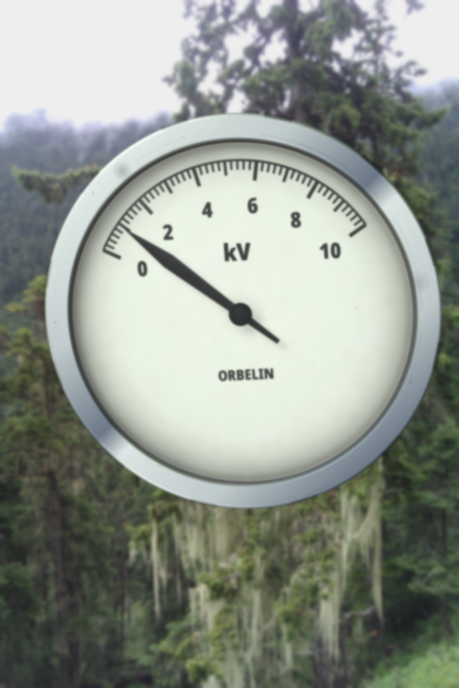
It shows 1 kV
